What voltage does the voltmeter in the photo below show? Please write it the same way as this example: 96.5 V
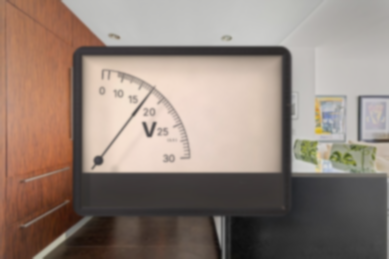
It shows 17.5 V
